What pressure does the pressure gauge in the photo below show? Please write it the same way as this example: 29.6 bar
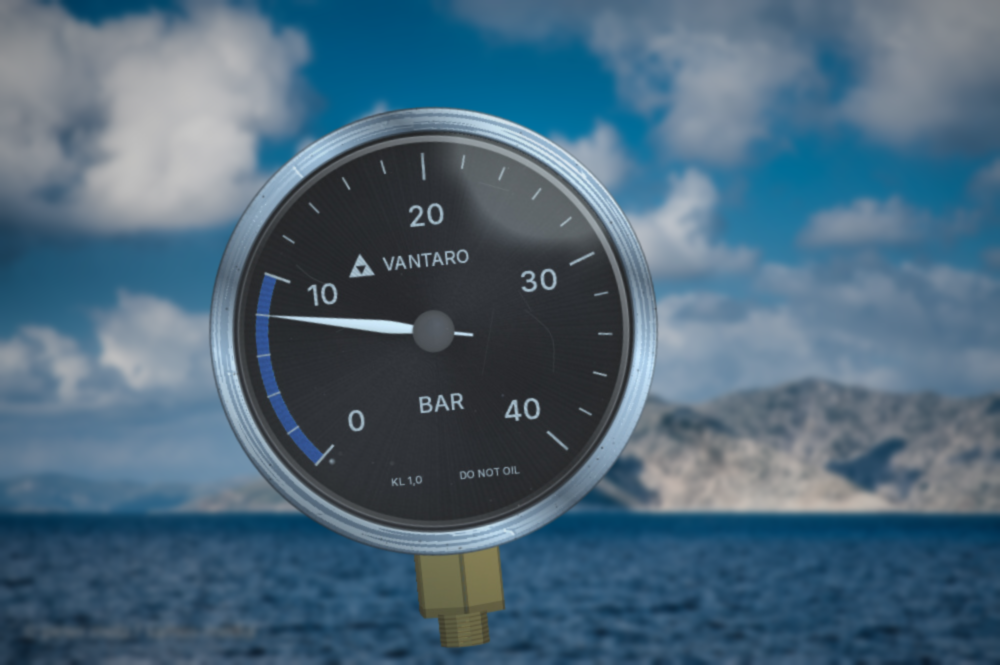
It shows 8 bar
